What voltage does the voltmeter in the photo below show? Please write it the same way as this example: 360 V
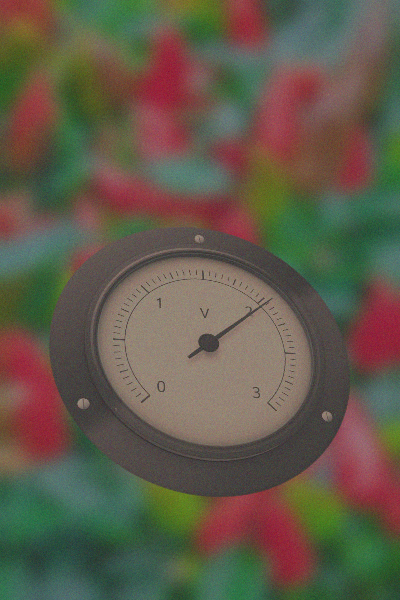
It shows 2.05 V
